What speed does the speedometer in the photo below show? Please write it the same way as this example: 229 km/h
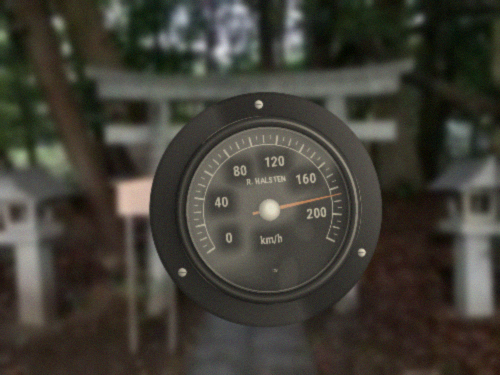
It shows 185 km/h
